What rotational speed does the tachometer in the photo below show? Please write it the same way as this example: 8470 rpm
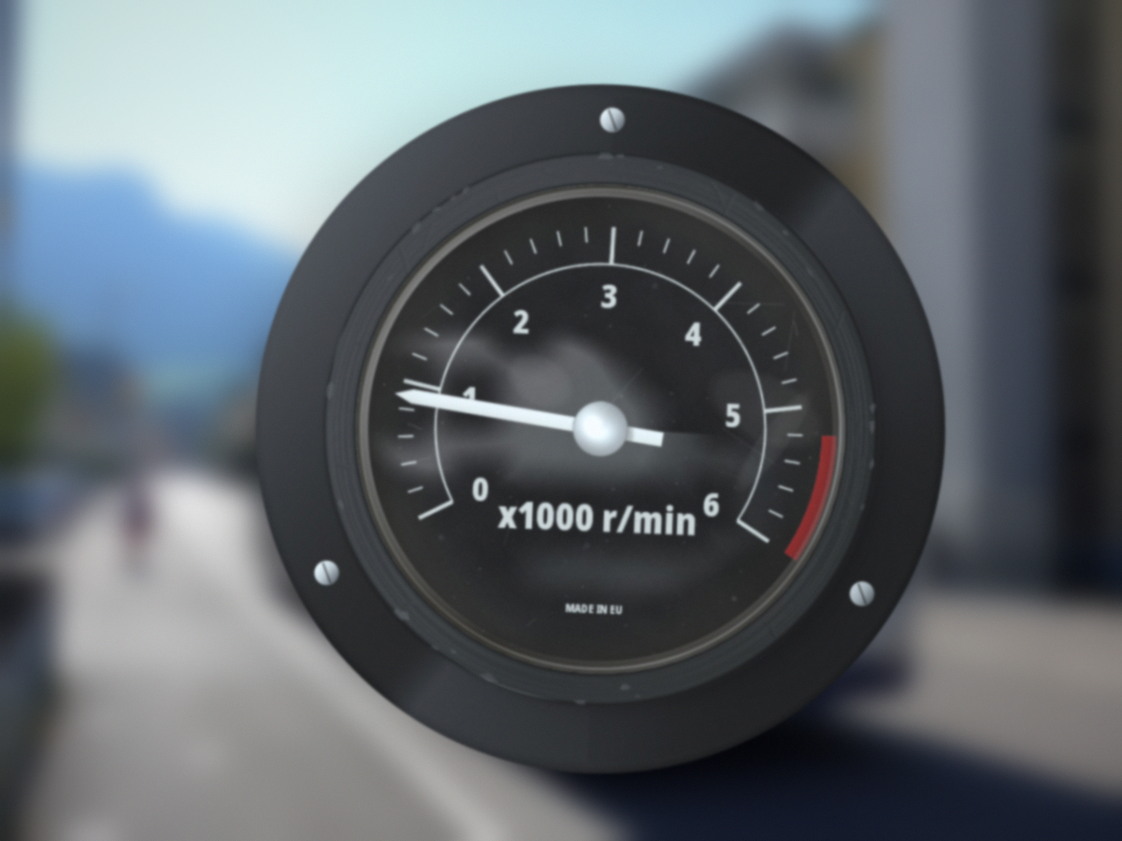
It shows 900 rpm
